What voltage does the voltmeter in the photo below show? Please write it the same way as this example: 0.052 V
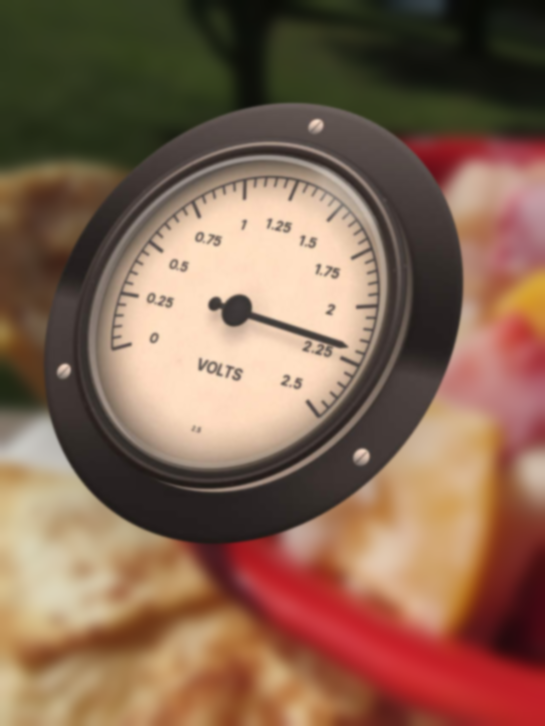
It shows 2.2 V
